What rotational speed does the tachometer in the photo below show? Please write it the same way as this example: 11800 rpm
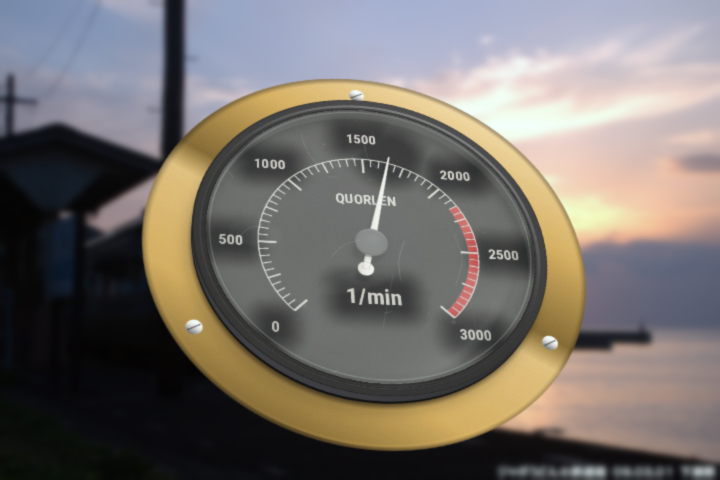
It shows 1650 rpm
